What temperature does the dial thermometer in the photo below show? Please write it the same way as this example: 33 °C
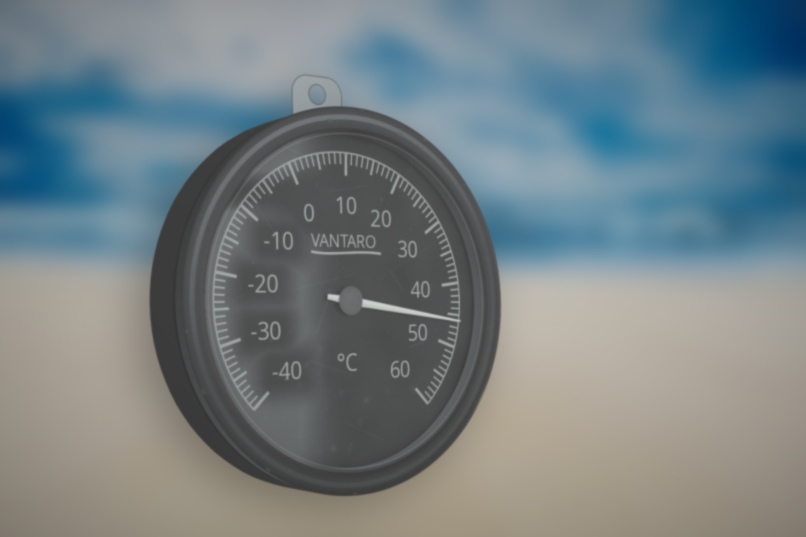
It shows 46 °C
